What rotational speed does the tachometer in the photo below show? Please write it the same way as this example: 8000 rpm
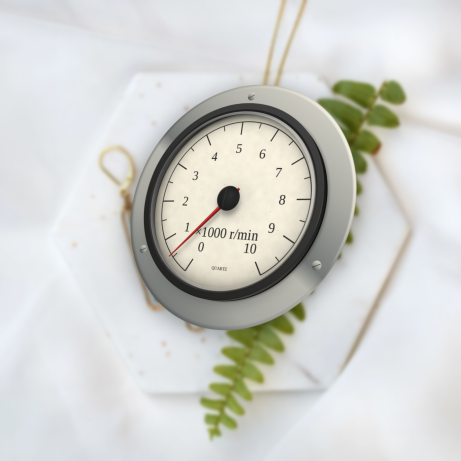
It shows 500 rpm
